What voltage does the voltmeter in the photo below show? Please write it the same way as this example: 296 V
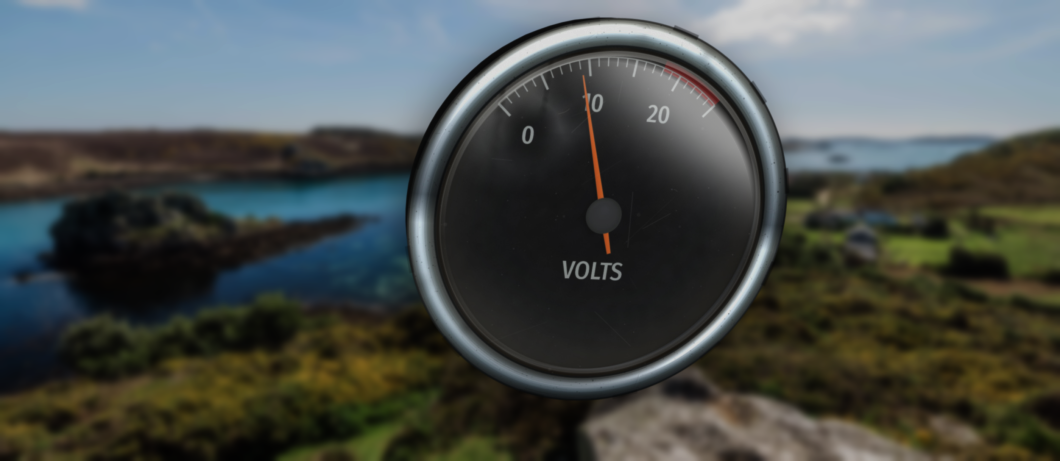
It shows 9 V
